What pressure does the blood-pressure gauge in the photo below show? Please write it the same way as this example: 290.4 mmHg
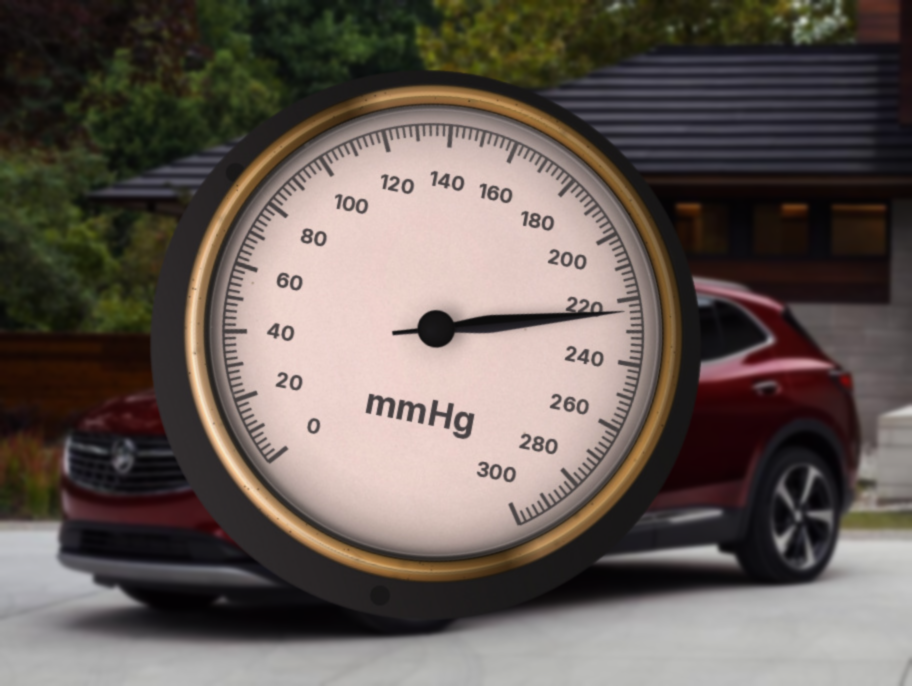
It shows 224 mmHg
